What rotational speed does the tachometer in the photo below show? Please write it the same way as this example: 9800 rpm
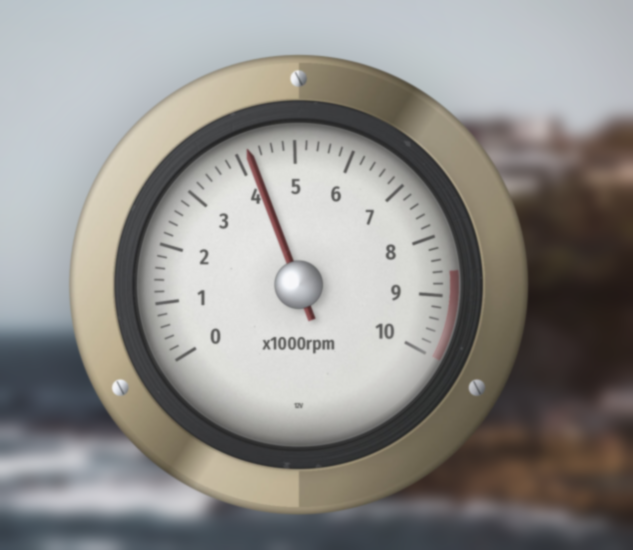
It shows 4200 rpm
